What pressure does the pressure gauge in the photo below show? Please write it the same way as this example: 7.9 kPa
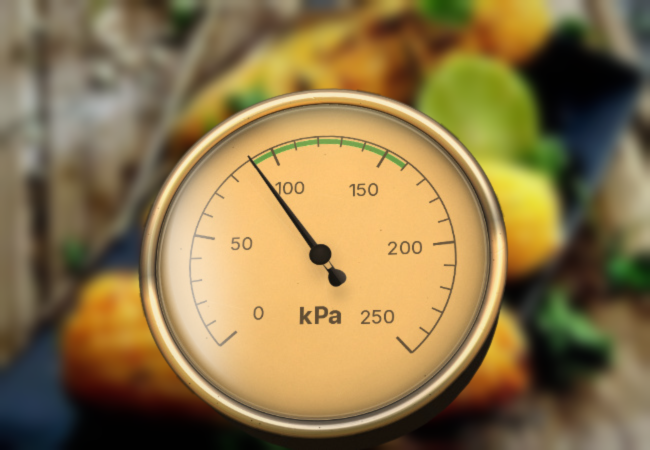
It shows 90 kPa
